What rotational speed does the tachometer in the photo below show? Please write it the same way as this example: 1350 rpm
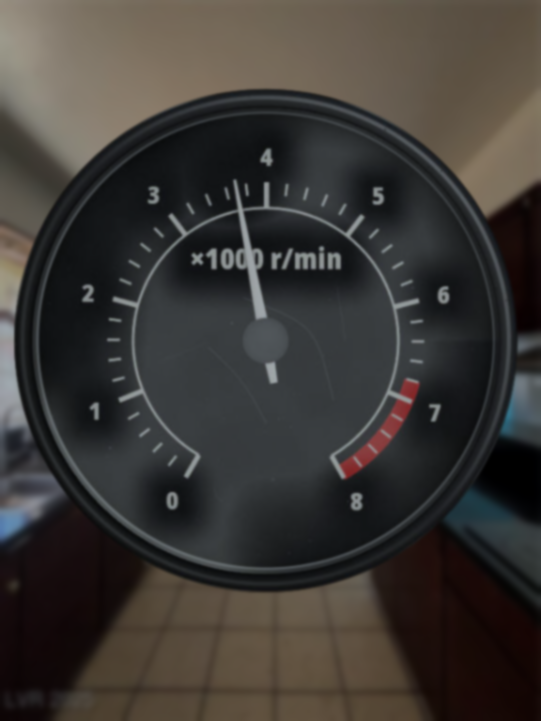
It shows 3700 rpm
